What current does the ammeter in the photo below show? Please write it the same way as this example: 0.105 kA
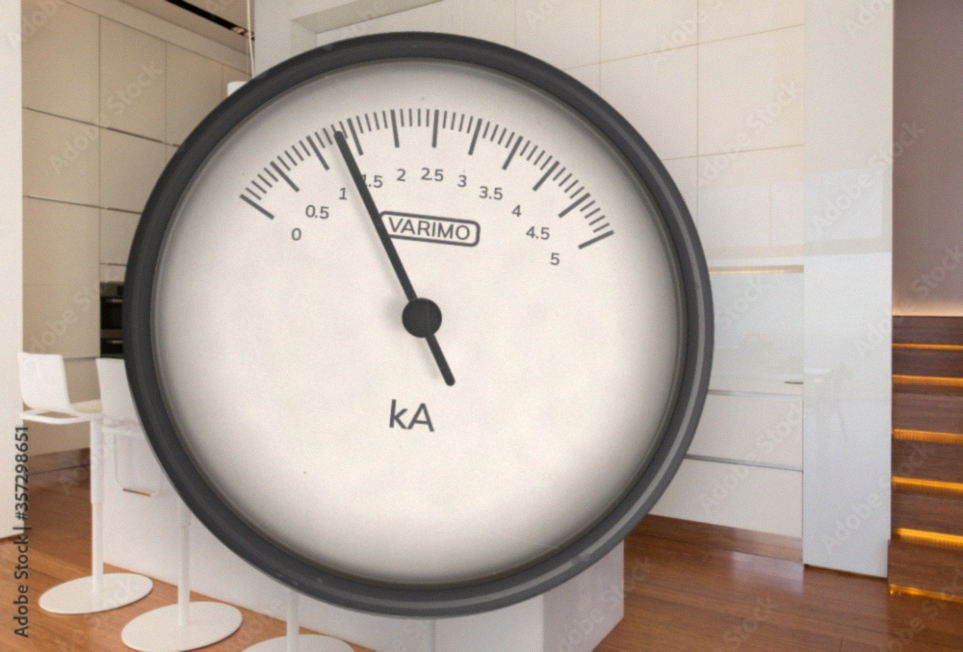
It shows 1.3 kA
